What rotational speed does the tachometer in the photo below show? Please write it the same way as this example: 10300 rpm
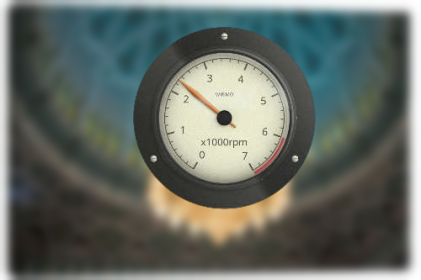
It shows 2300 rpm
